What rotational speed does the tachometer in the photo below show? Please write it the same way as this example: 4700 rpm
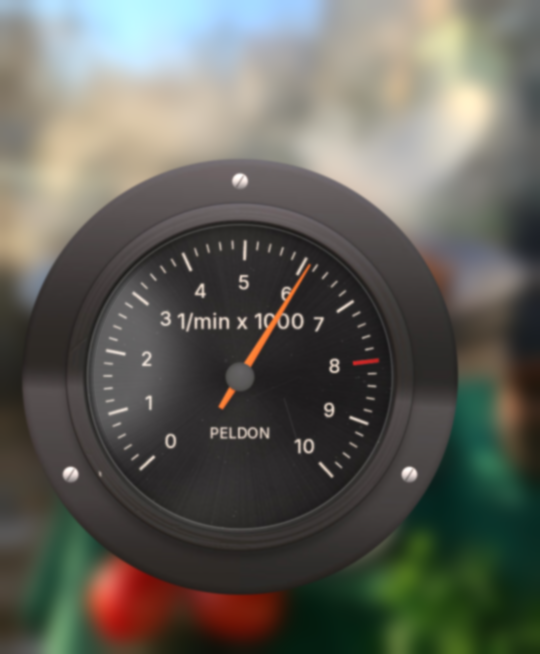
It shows 6100 rpm
